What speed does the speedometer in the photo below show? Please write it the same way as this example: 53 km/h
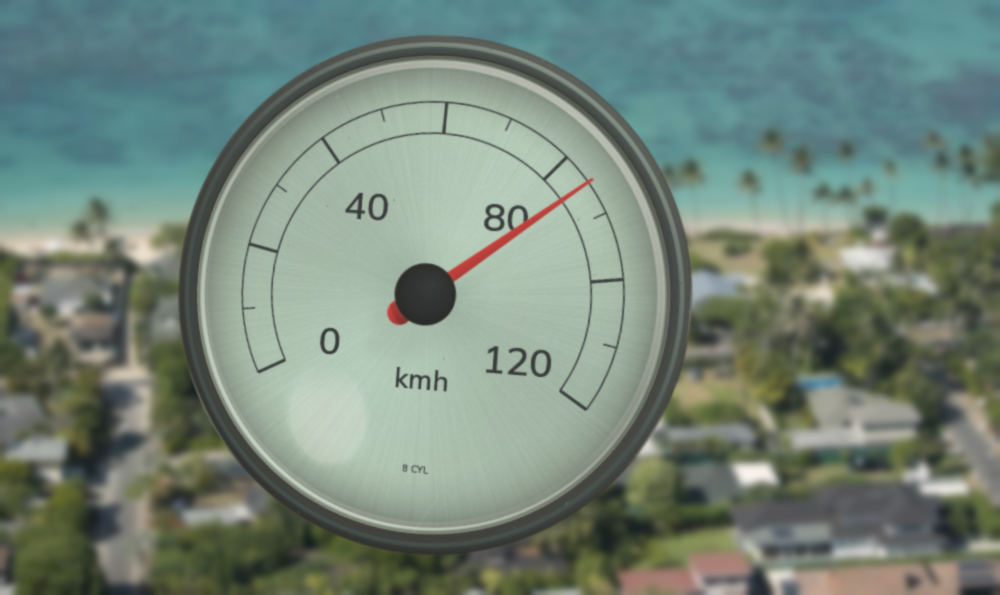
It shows 85 km/h
